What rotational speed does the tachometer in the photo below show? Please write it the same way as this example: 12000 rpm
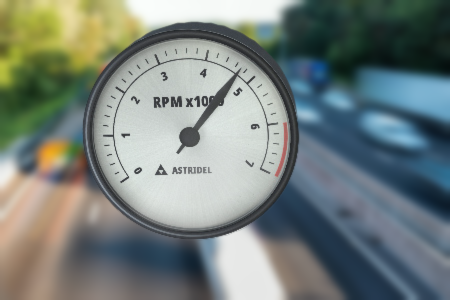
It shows 4700 rpm
